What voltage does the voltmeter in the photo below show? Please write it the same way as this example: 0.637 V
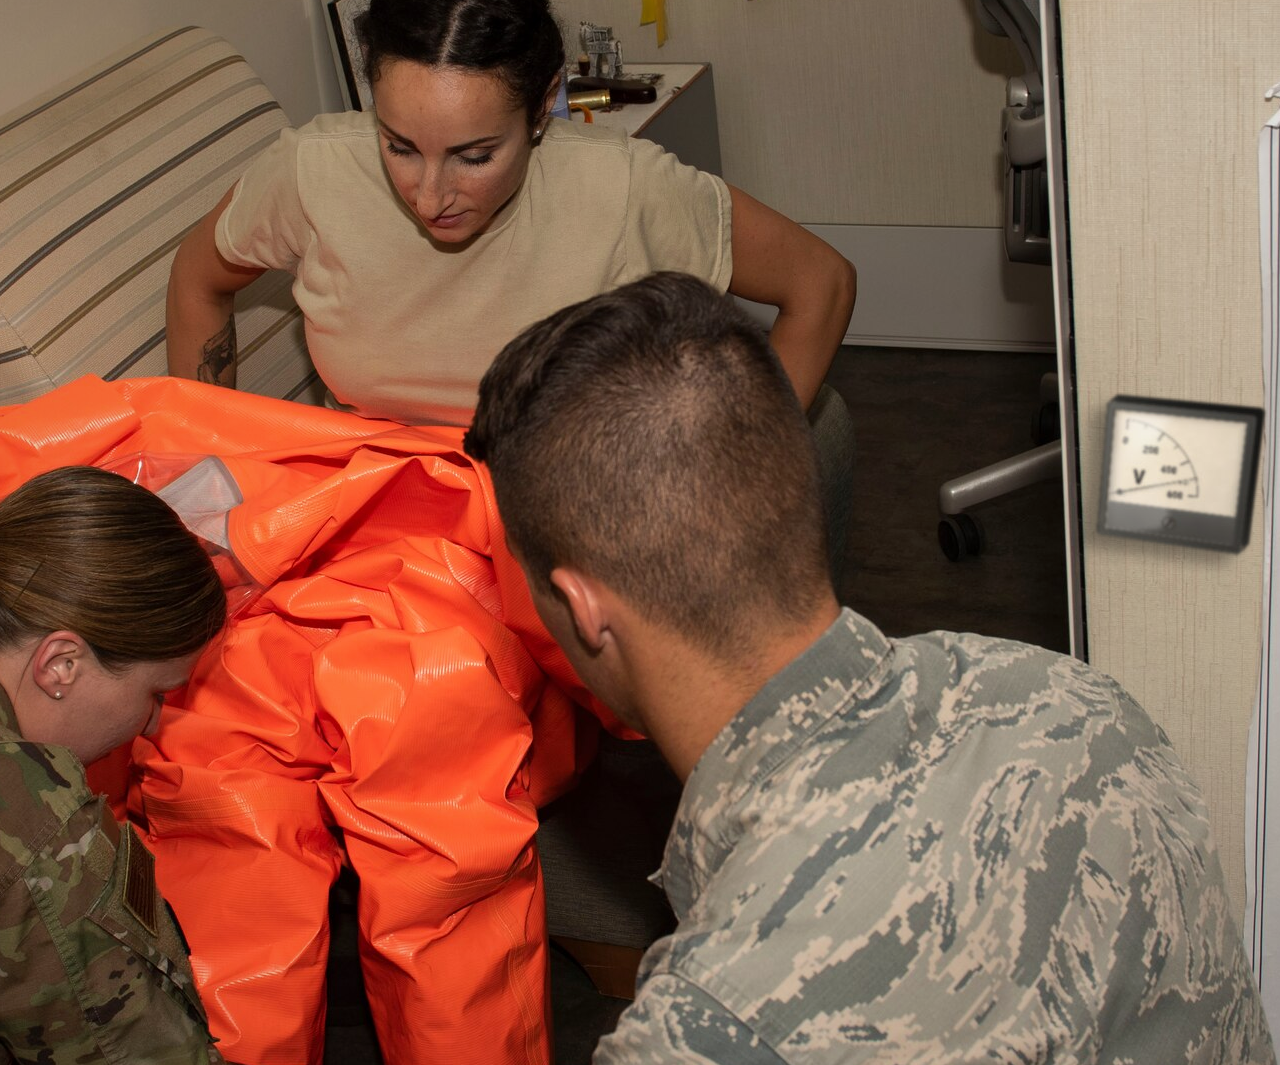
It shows 500 V
